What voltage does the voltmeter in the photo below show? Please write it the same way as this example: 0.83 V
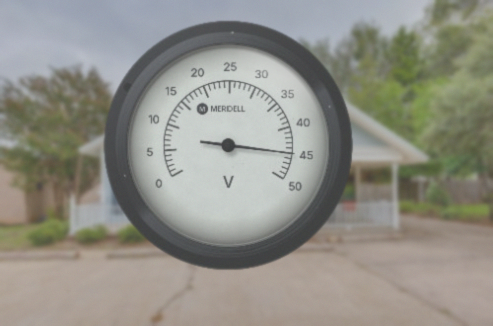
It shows 45 V
